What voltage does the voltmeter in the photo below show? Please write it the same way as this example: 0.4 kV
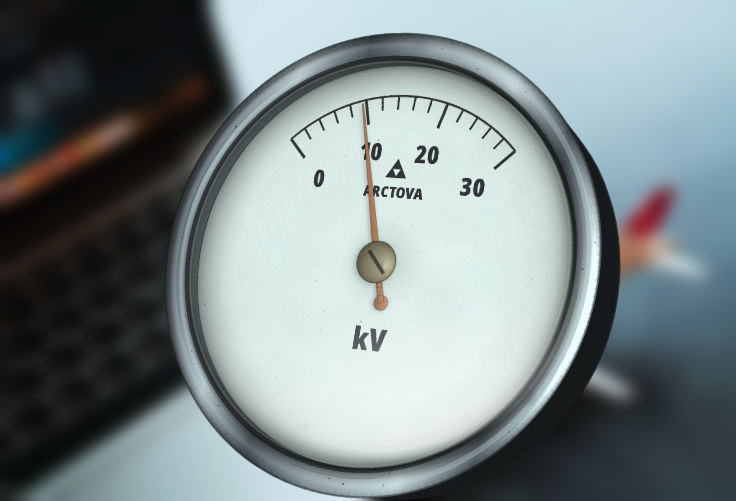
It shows 10 kV
